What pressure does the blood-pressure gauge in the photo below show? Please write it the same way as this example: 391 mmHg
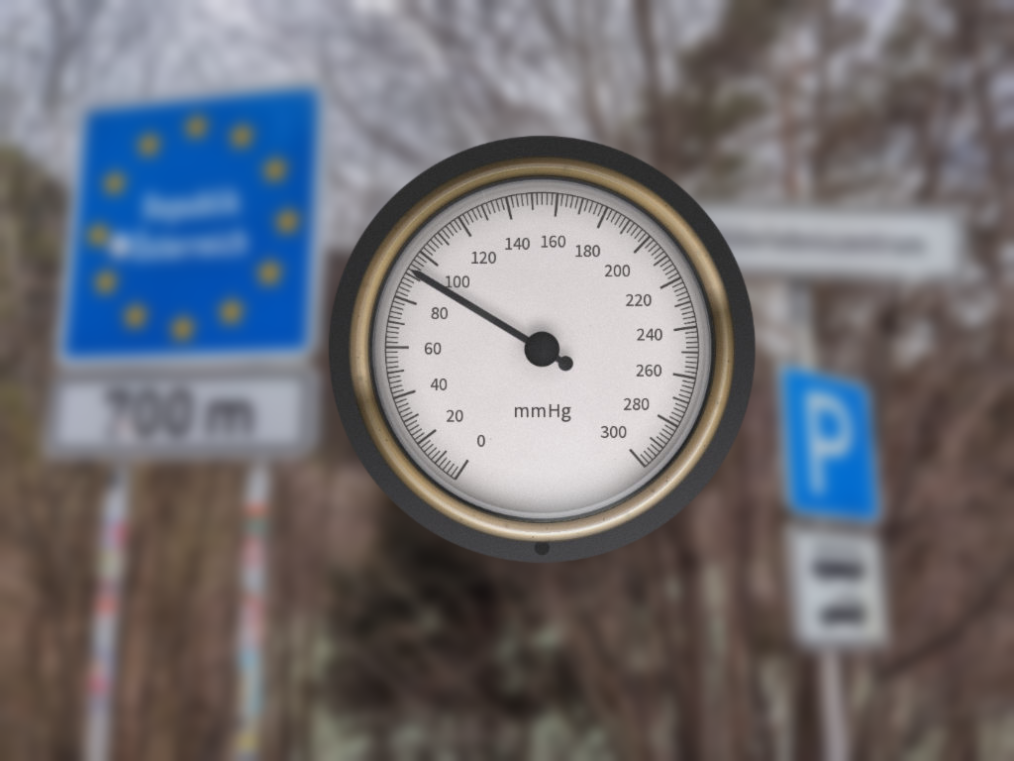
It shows 92 mmHg
